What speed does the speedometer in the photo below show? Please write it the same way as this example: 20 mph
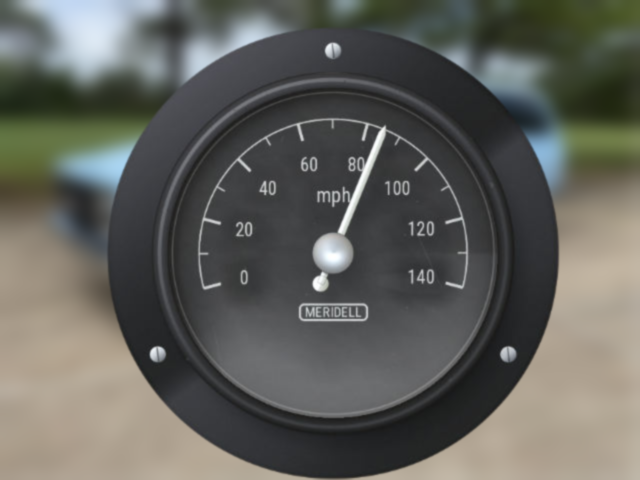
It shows 85 mph
